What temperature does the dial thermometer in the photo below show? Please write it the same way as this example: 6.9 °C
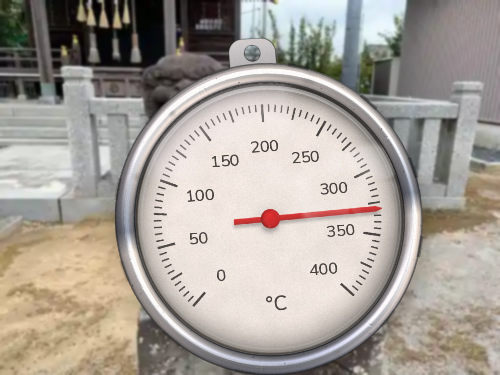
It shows 330 °C
